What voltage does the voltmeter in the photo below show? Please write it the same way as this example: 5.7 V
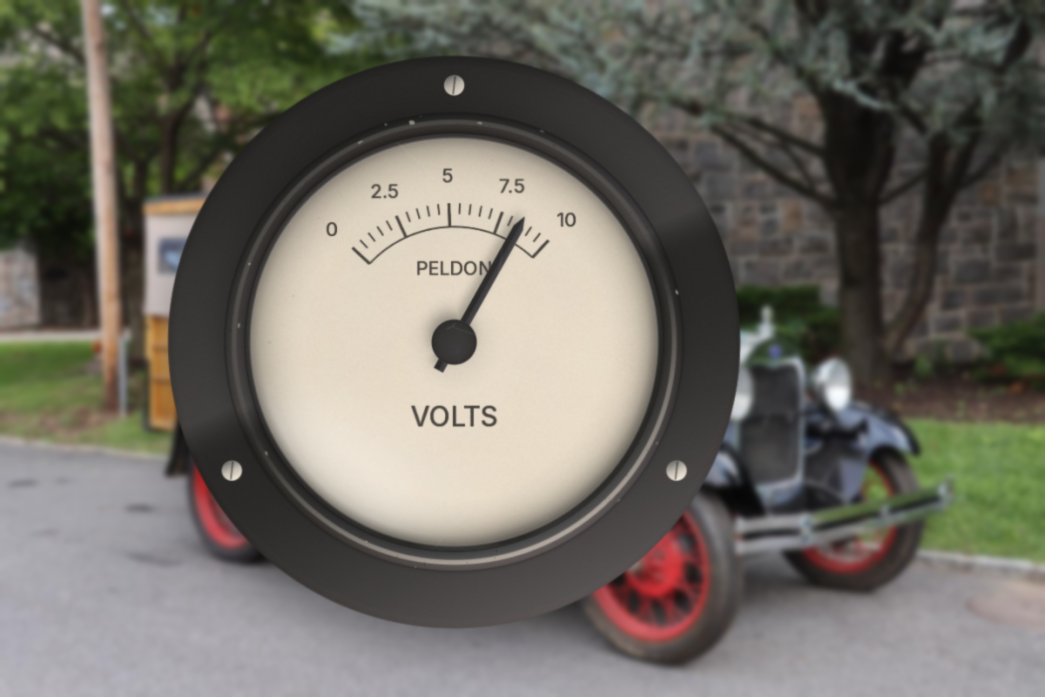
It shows 8.5 V
